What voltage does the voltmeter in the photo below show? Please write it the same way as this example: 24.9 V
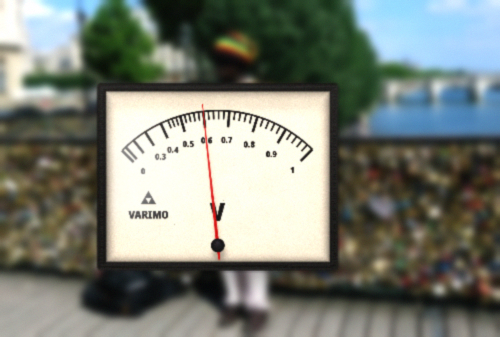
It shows 0.6 V
